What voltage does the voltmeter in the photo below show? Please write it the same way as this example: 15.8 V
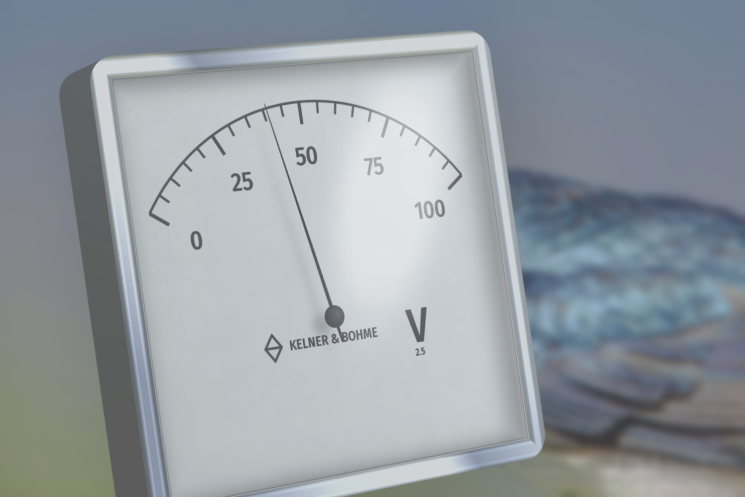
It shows 40 V
